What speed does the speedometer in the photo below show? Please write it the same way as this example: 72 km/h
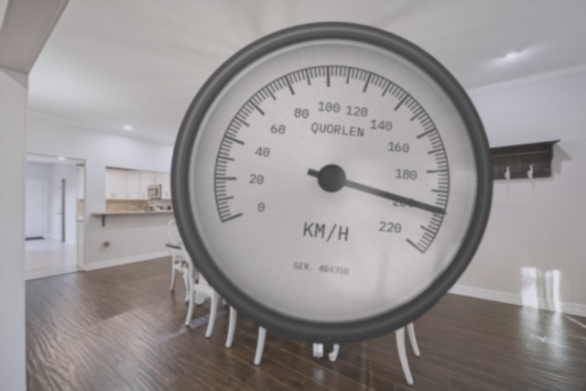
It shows 200 km/h
